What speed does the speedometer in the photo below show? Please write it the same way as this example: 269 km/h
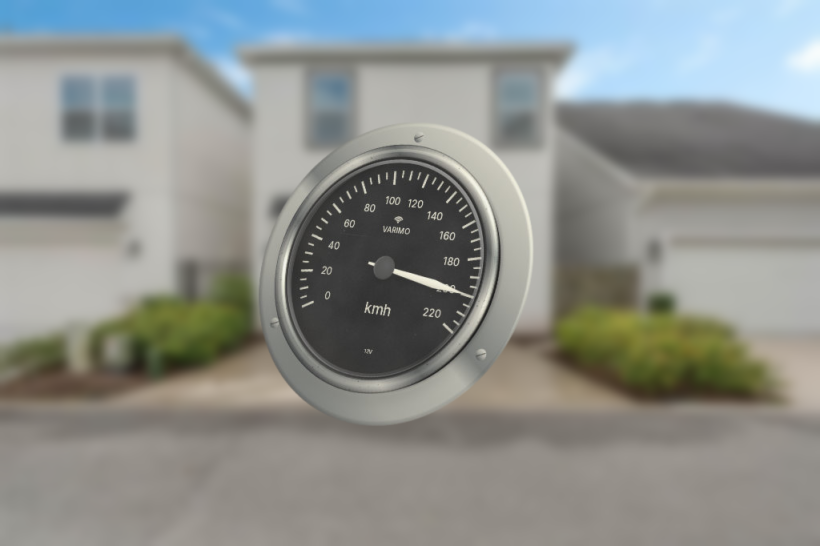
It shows 200 km/h
